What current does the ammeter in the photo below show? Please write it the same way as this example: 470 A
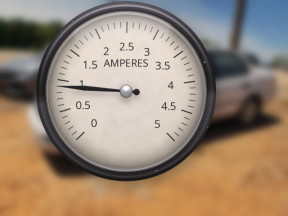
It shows 0.9 A
